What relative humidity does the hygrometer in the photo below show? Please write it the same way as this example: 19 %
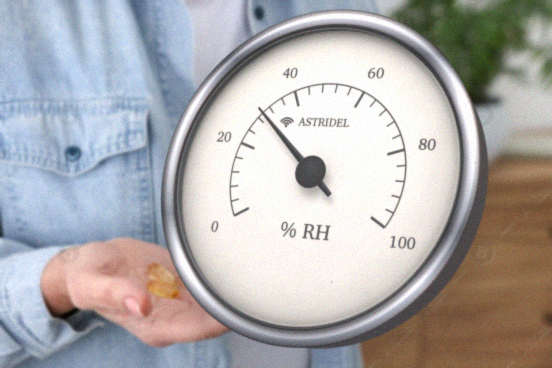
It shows 30 %
